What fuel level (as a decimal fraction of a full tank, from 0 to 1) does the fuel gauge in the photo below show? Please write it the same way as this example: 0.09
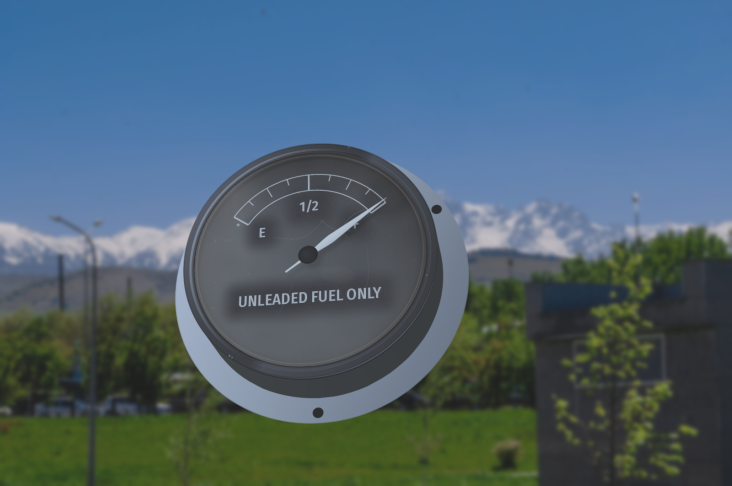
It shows 1
